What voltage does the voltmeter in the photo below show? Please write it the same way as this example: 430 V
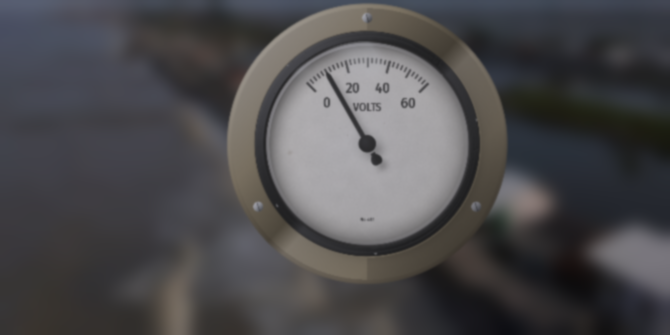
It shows 10 V
